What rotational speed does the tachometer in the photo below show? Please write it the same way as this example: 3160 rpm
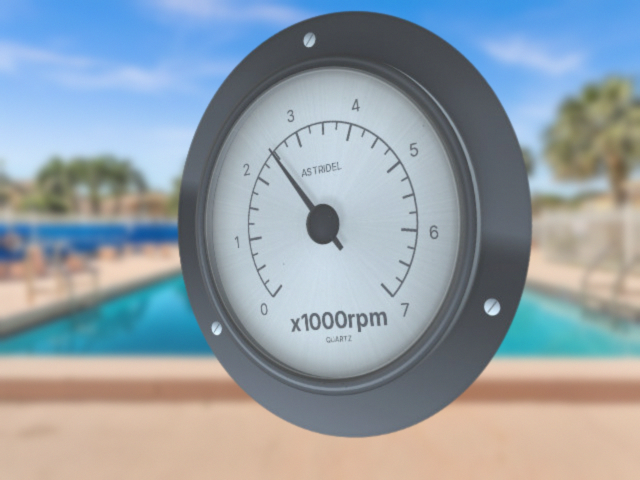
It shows 2500 rpm
